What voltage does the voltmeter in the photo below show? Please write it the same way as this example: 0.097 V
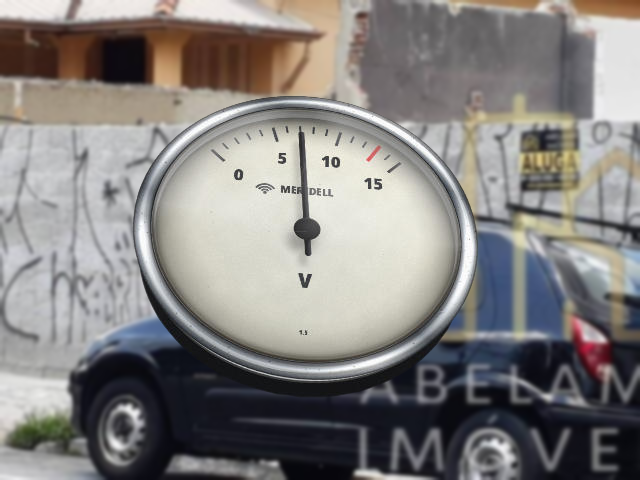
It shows 7 V
